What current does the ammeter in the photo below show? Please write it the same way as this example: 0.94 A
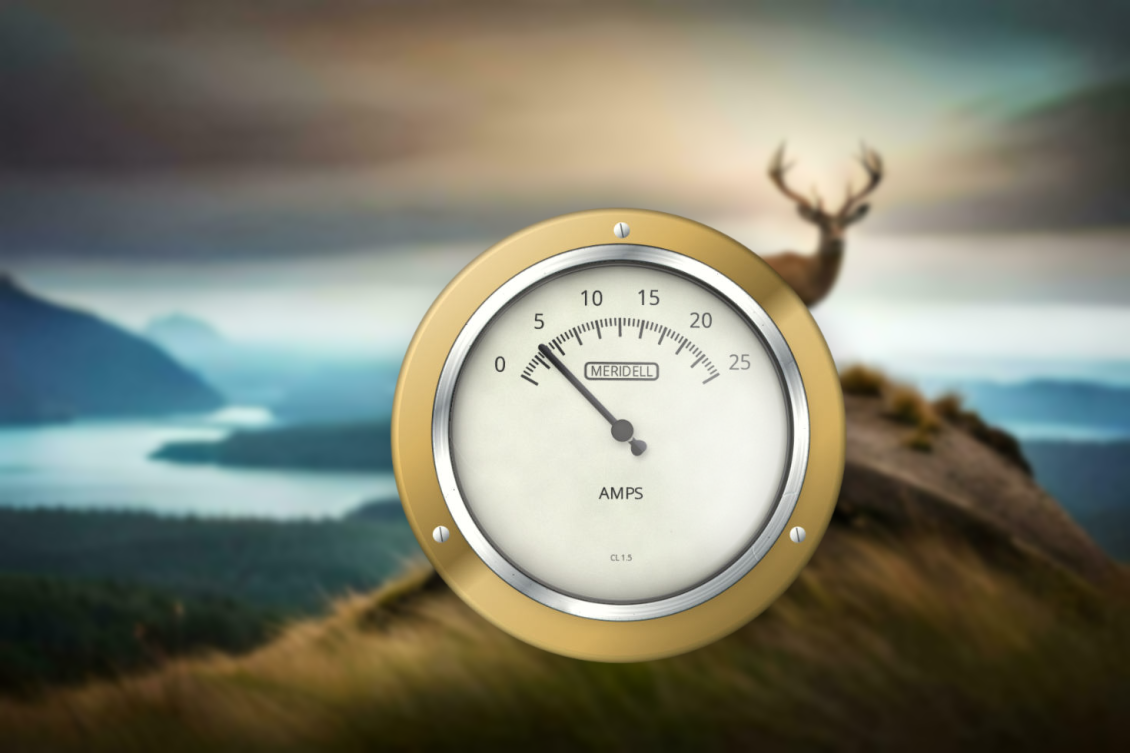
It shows 3.5 A
